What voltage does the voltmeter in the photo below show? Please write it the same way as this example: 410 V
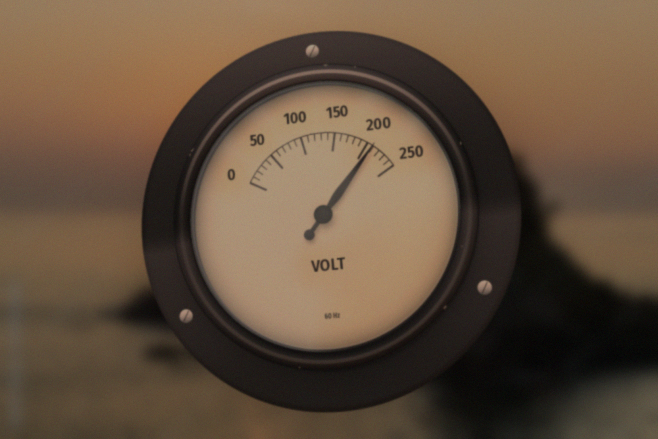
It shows 210 V
